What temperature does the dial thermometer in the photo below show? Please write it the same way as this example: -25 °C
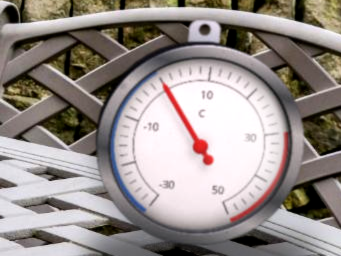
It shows 0 °C
